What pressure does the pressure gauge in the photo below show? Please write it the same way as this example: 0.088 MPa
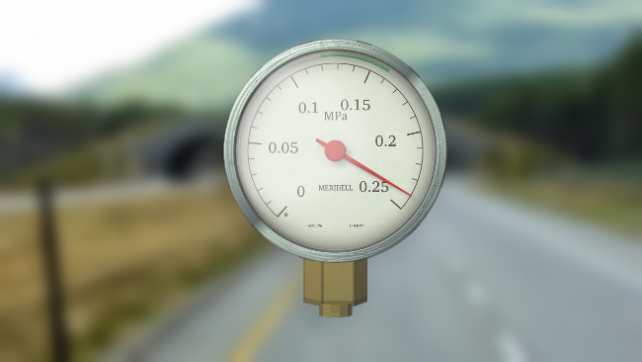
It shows 0.24 MPa
